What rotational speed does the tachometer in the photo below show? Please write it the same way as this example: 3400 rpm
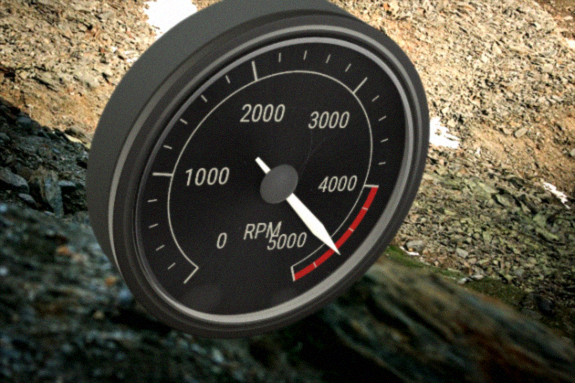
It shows 4600 rpm
